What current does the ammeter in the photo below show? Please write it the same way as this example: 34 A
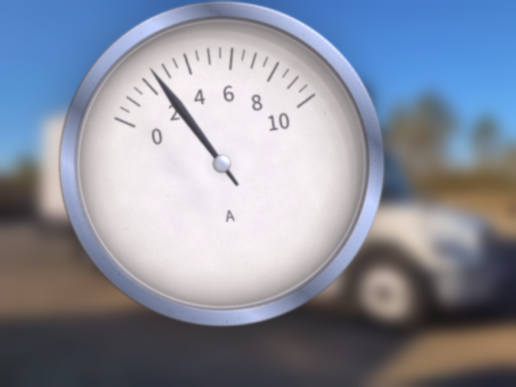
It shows 2.5 A
